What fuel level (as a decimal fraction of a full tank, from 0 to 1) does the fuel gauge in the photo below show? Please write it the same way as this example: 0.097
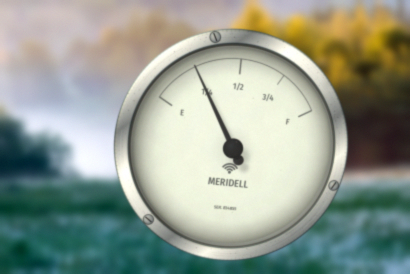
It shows 0.25
